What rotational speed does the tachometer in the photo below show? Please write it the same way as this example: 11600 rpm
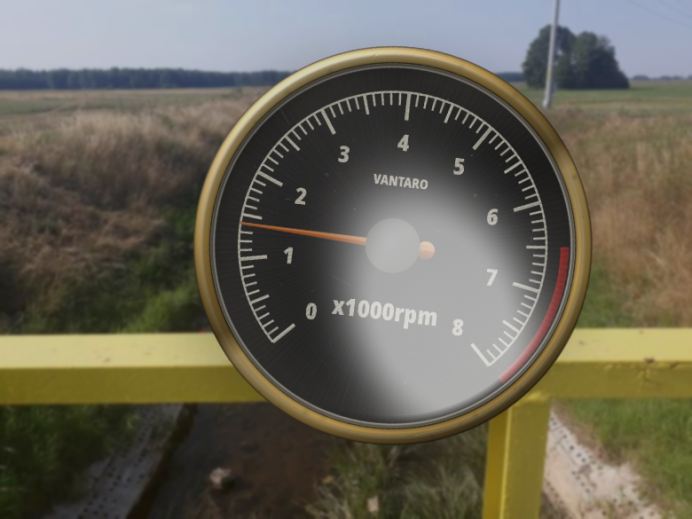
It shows 1400 rpm
